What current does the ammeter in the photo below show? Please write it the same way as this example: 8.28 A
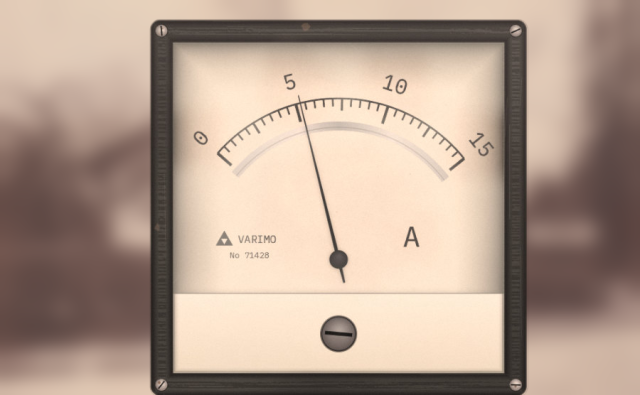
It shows 5.25 A
